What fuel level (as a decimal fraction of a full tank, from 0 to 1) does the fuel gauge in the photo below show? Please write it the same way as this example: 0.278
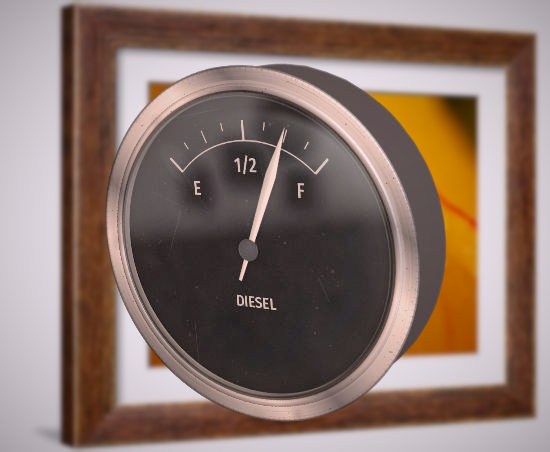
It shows 0.75
